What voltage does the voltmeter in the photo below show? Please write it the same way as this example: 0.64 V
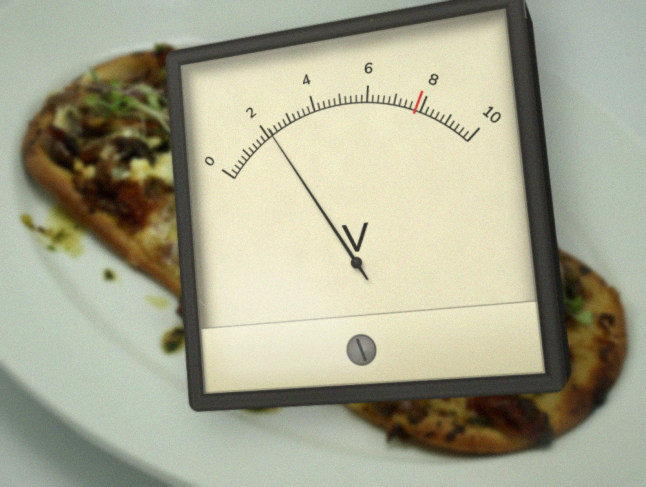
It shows 2.2 V
